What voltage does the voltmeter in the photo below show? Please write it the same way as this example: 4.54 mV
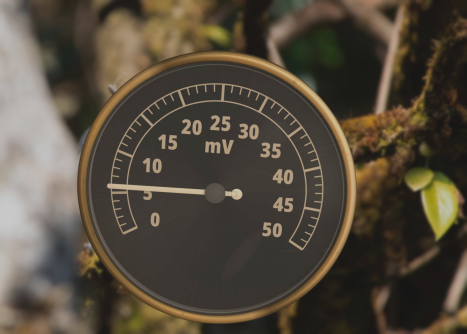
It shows 6 mV
